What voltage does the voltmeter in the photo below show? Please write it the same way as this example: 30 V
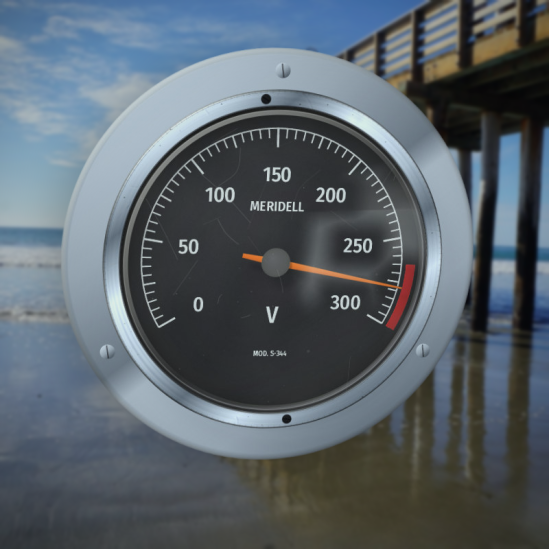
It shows 277.5 V
